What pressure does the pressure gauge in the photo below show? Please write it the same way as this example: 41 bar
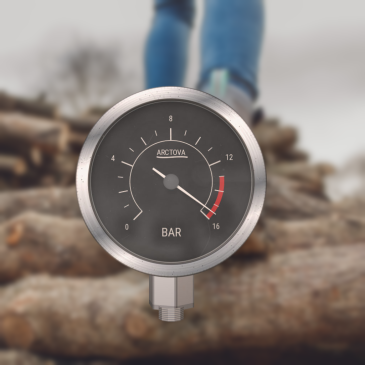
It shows 15.5 bar
